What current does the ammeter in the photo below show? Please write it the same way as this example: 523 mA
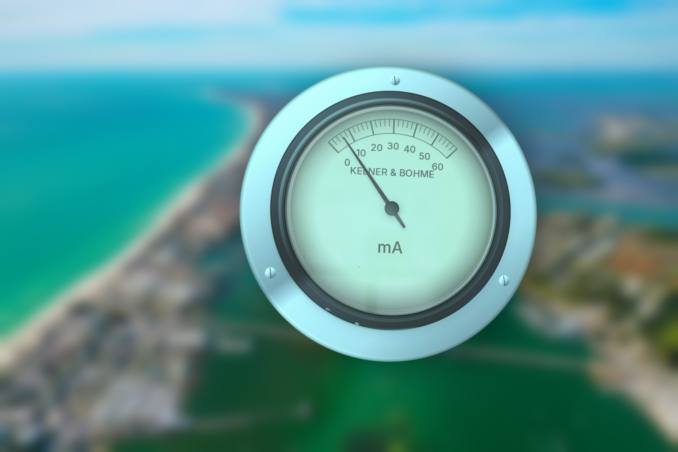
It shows 6 mA
